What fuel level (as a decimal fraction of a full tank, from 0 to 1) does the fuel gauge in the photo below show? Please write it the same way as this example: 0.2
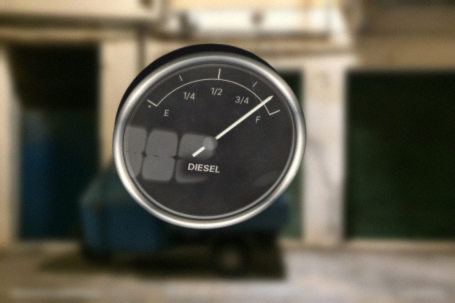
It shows 0.875
